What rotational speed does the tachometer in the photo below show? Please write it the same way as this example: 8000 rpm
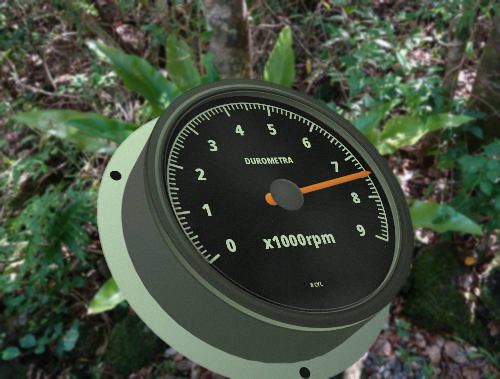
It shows 7500 rpm
